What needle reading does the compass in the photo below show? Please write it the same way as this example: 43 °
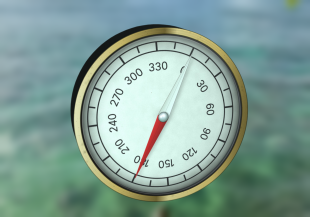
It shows 180 °
